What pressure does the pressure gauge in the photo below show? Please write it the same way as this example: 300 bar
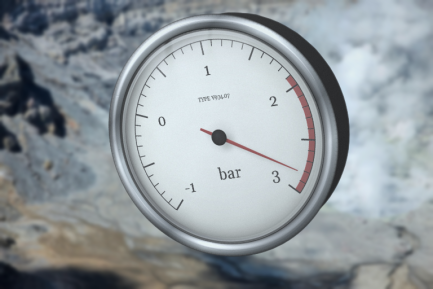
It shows 2.8 bar
